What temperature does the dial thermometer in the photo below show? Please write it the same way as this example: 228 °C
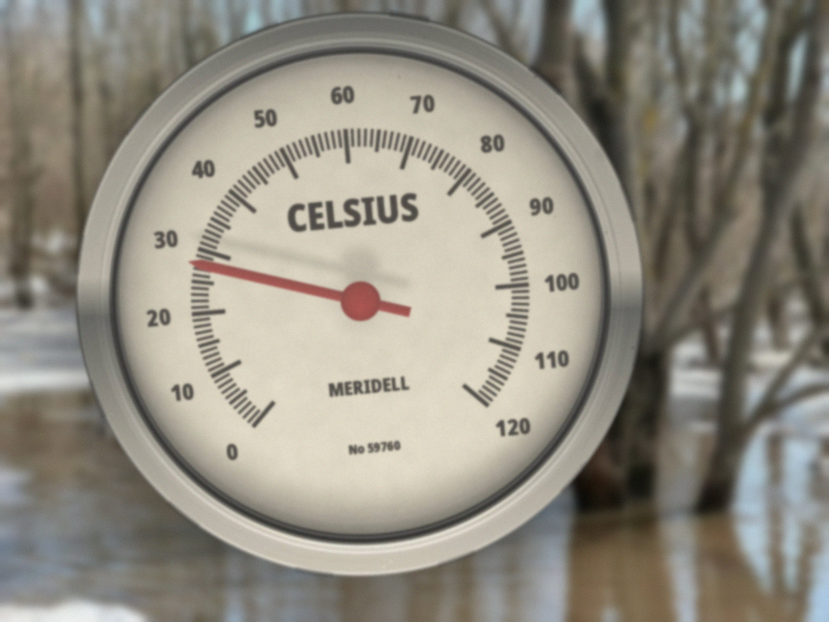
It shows 28 °C
